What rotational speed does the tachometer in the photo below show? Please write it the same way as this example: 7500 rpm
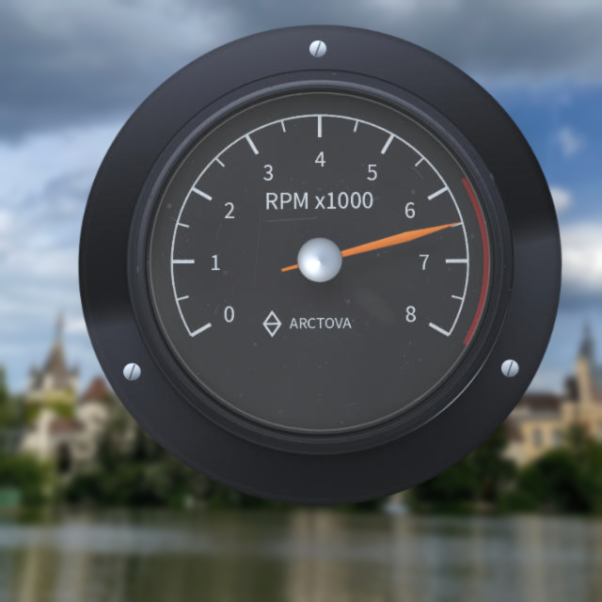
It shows 6500 rpm
